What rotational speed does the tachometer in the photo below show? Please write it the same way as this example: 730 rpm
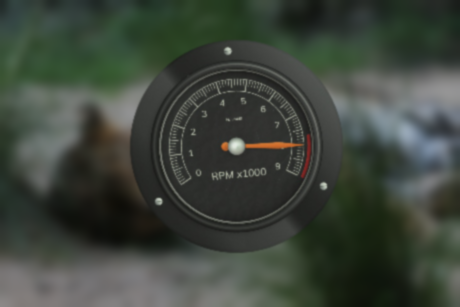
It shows 8000 rpm
